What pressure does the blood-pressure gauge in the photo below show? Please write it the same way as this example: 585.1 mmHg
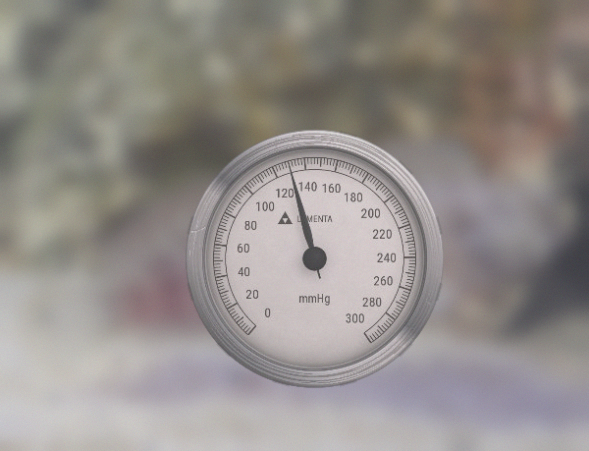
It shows 130 mmHg
